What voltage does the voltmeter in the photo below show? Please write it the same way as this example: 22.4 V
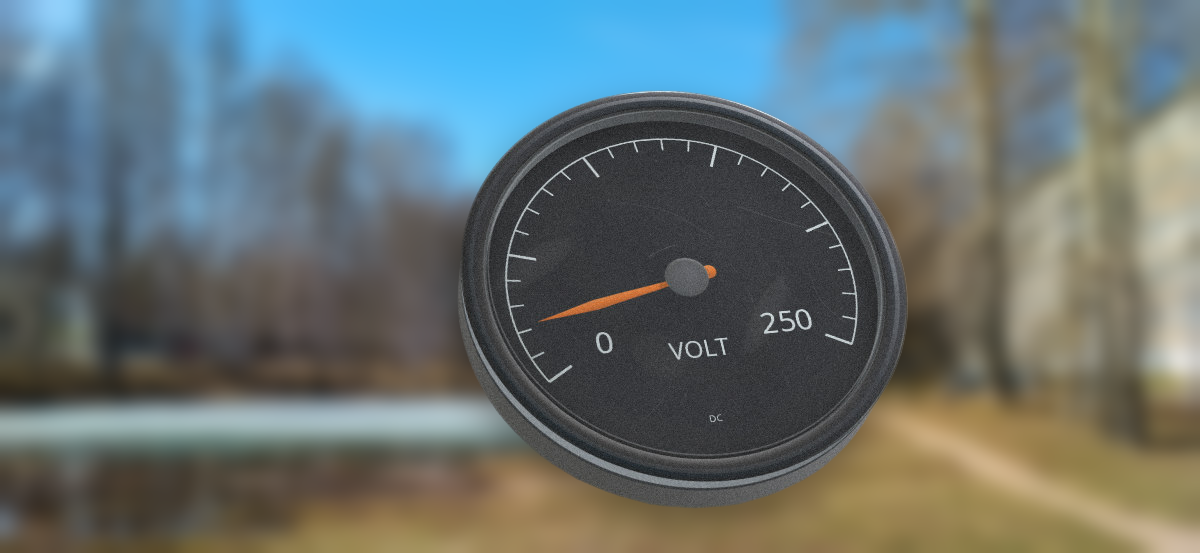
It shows 20 V
